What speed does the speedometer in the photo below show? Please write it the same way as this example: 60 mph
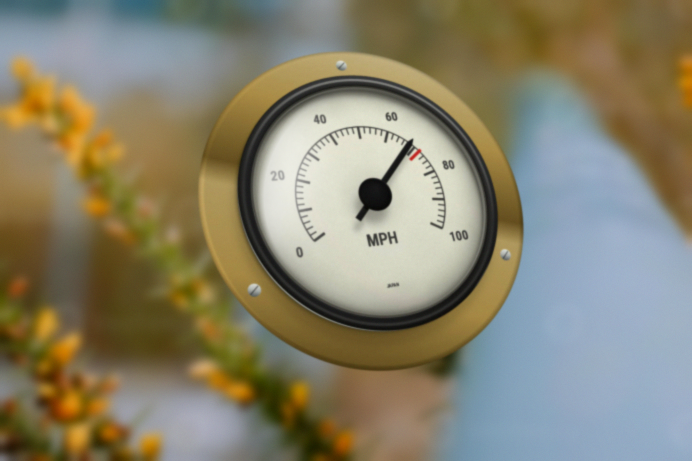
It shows 68 mph
